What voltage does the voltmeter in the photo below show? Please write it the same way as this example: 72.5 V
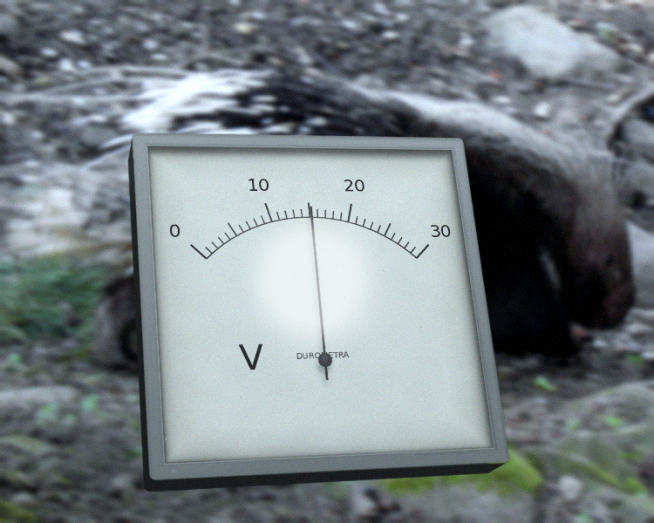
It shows 15 V
